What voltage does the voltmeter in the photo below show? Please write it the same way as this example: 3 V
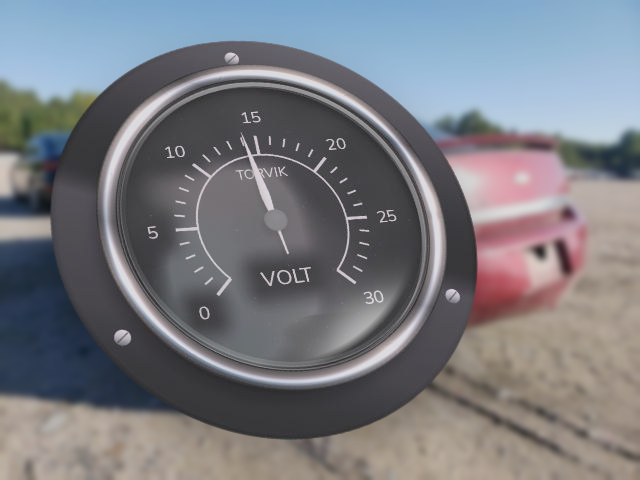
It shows 14 V
